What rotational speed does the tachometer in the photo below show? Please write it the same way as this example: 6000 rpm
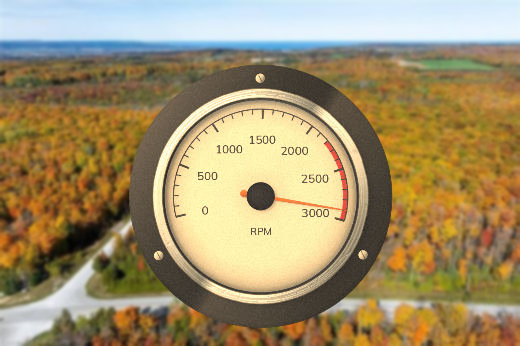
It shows 2900 rpm
